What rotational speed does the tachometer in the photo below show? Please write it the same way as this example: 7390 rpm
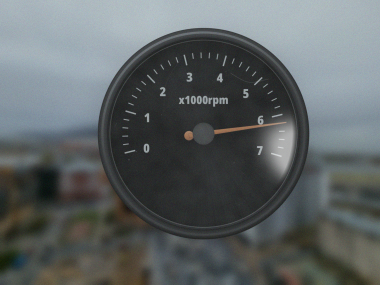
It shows 6200 rpm
